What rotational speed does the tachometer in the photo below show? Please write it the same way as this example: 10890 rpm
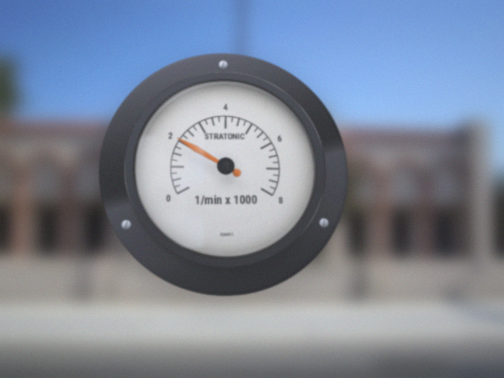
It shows 2000 rpm
